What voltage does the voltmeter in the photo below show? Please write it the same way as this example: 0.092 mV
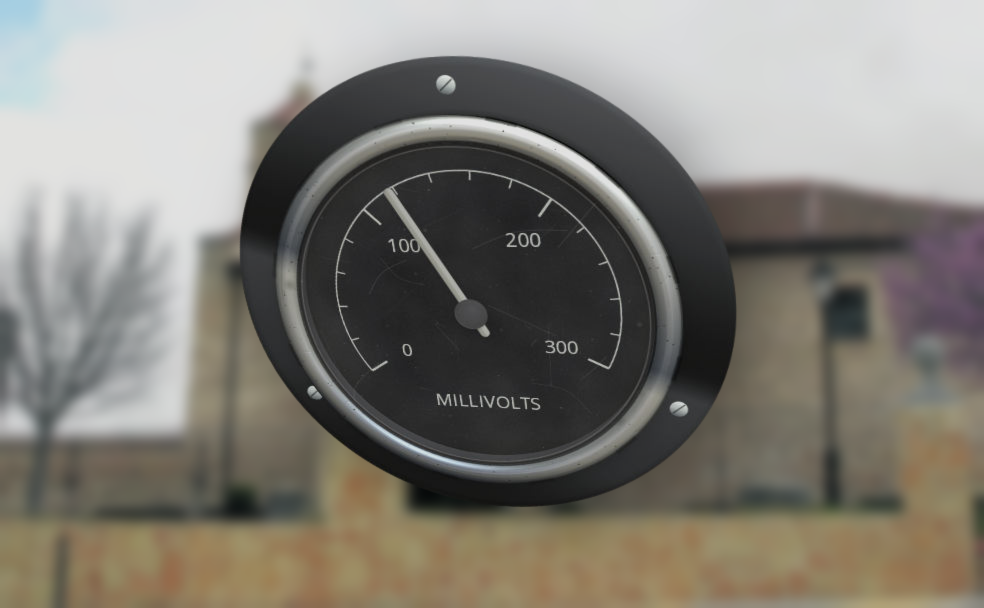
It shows 120 mV
